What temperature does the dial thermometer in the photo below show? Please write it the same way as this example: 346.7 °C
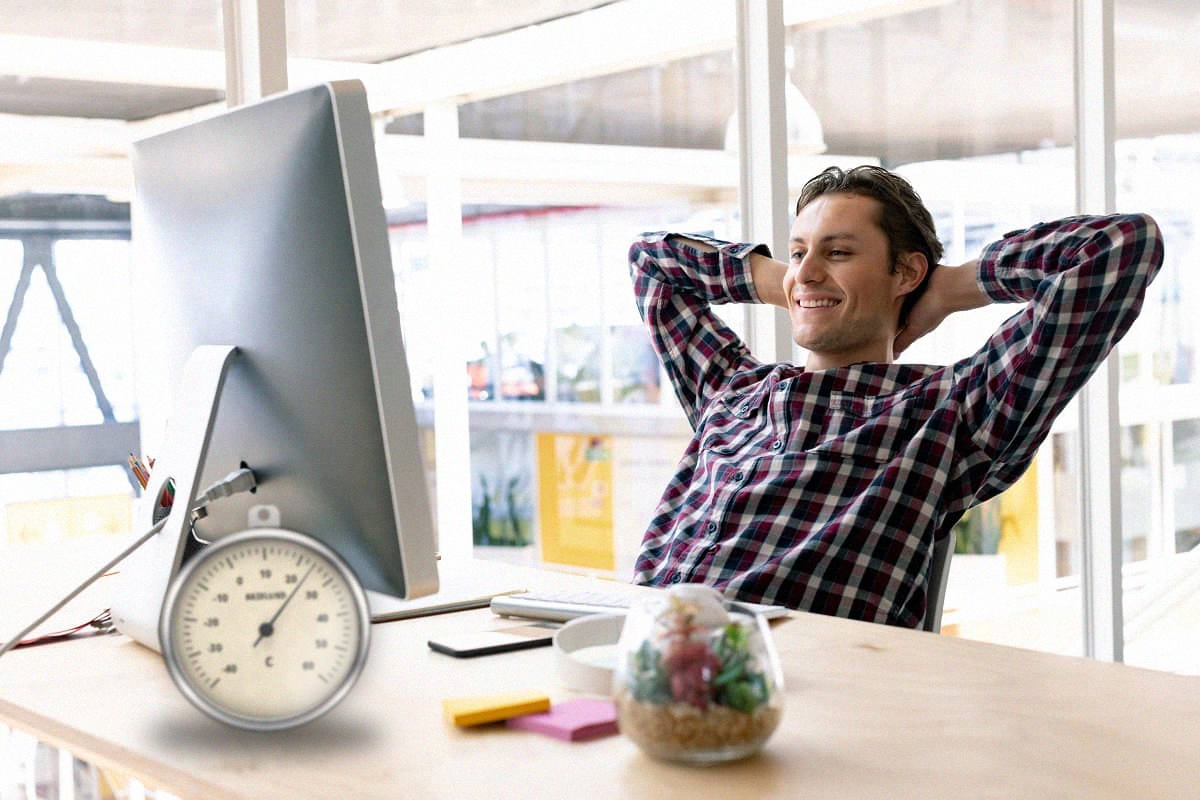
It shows 24 °C
